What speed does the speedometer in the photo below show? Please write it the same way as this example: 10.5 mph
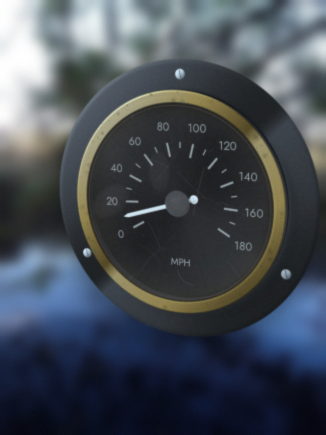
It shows 10 mph
